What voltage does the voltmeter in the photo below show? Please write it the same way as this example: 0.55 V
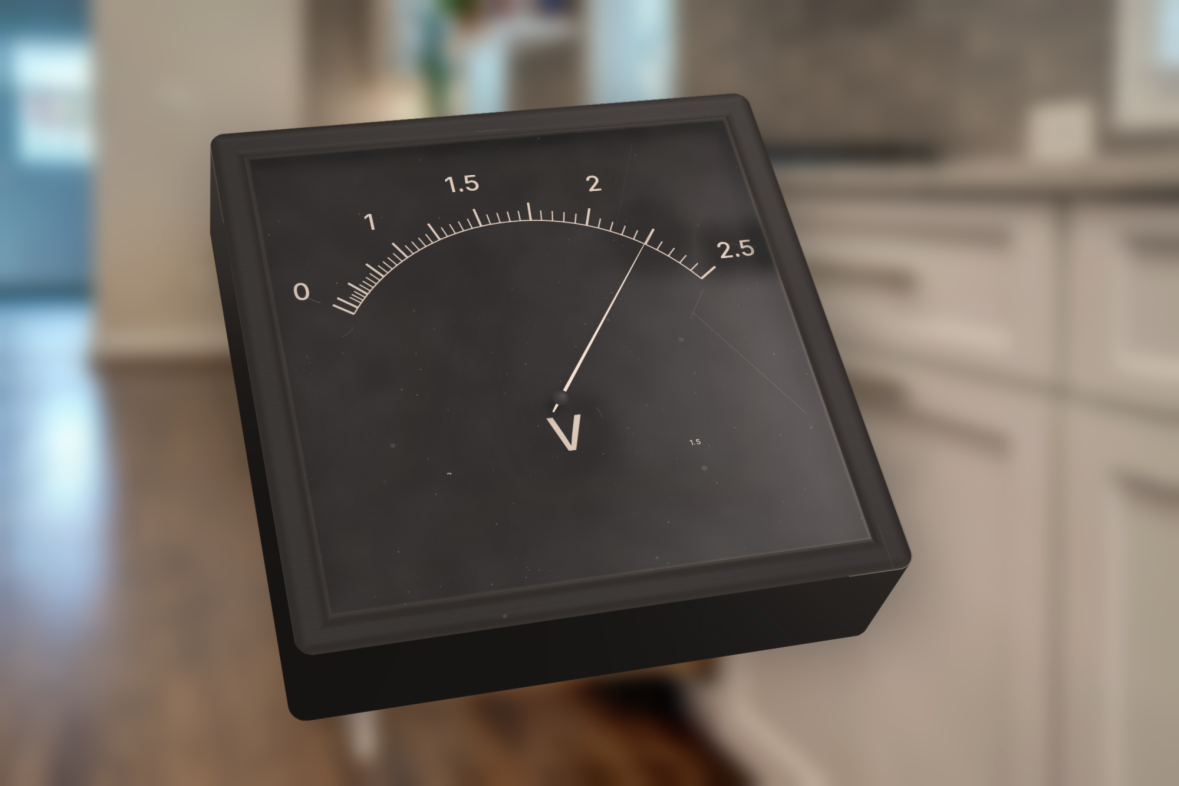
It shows 2.25 V
